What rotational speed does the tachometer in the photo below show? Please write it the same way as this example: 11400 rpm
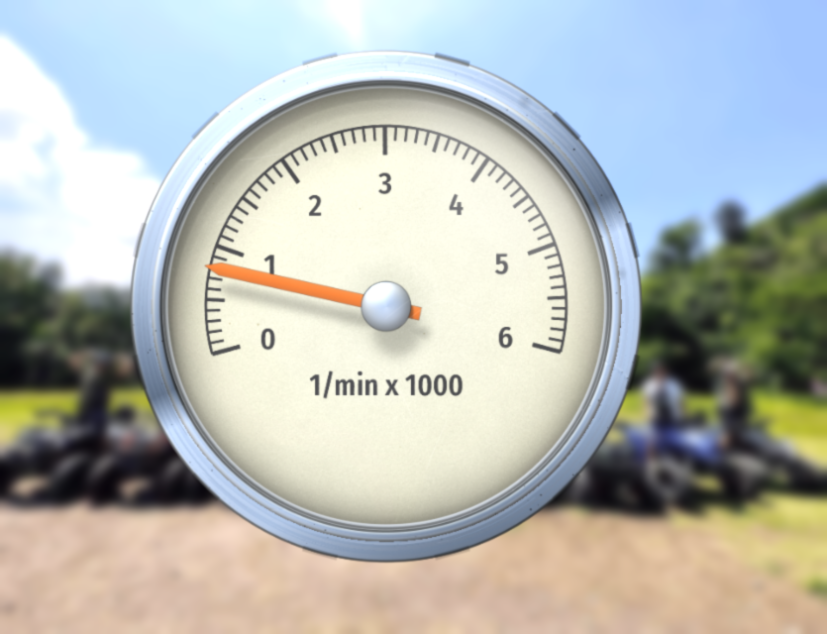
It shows 800 rpm
